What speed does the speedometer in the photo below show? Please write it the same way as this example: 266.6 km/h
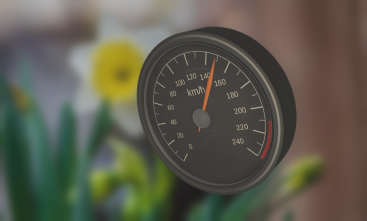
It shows 150 km/h
